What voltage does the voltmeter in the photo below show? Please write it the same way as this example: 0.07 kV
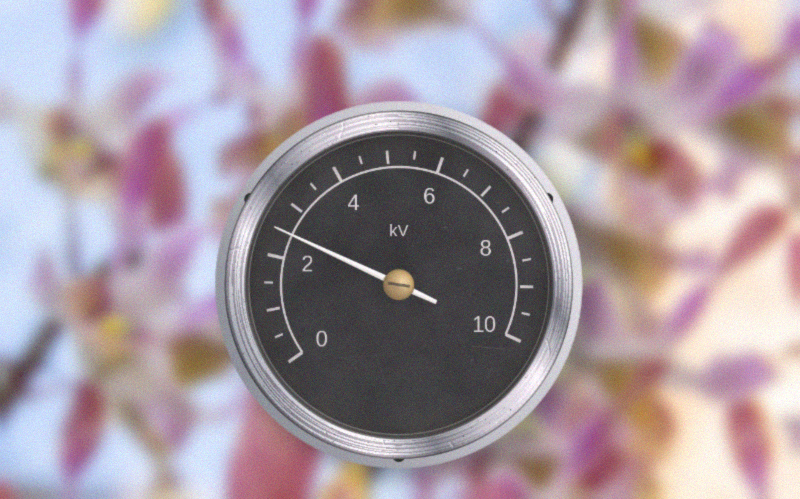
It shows 2.5 kV
